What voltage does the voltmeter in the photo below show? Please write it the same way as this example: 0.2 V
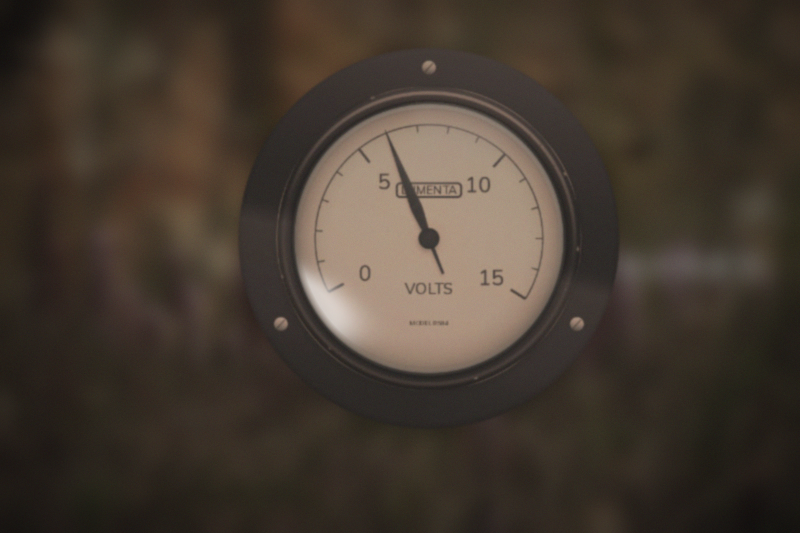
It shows 6 V
